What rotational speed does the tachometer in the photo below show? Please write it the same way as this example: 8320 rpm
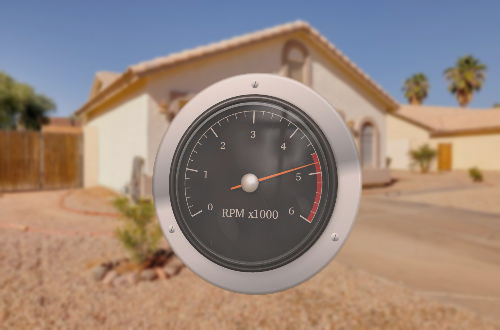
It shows 4800 rpm
